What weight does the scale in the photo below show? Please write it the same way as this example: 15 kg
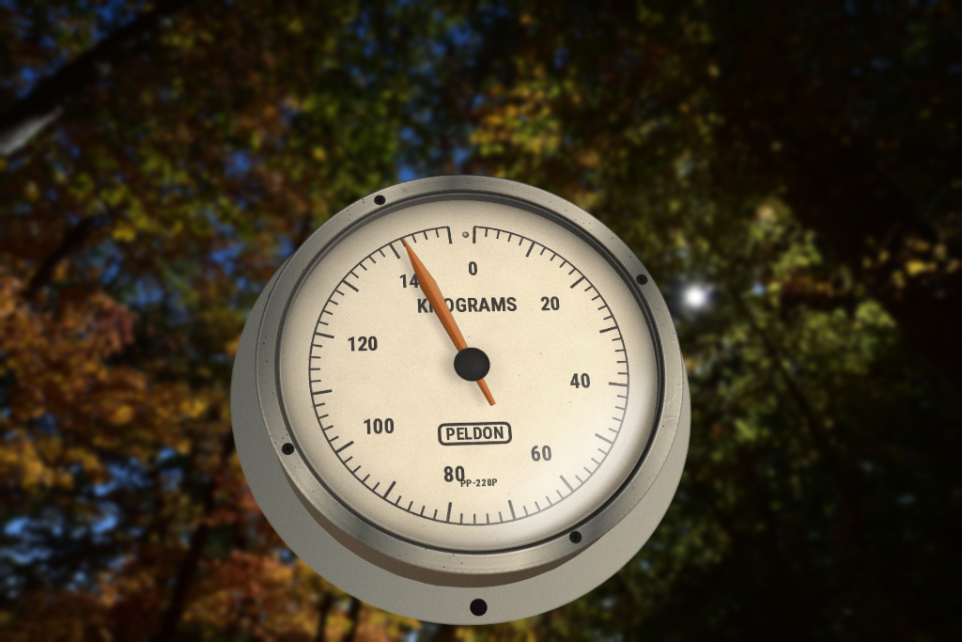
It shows 142 kg
